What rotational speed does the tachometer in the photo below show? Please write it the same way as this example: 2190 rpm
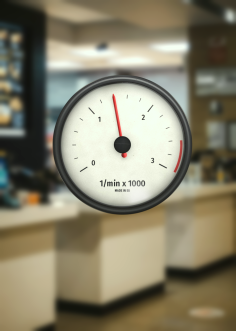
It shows 1400 rpm
